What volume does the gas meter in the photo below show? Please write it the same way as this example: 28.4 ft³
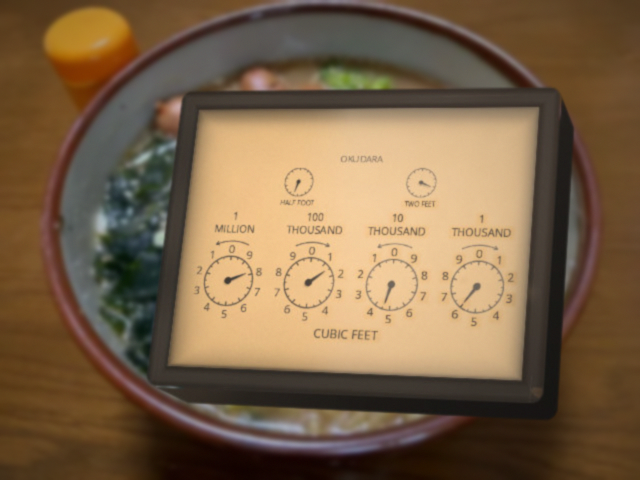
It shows 814600 ft³
